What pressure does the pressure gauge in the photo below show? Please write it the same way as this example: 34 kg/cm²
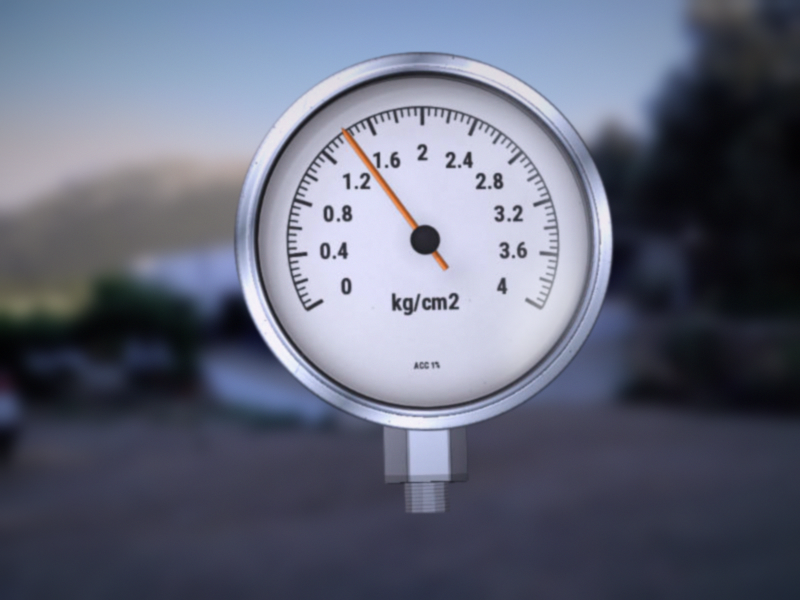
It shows 1.4 kg/cm²
